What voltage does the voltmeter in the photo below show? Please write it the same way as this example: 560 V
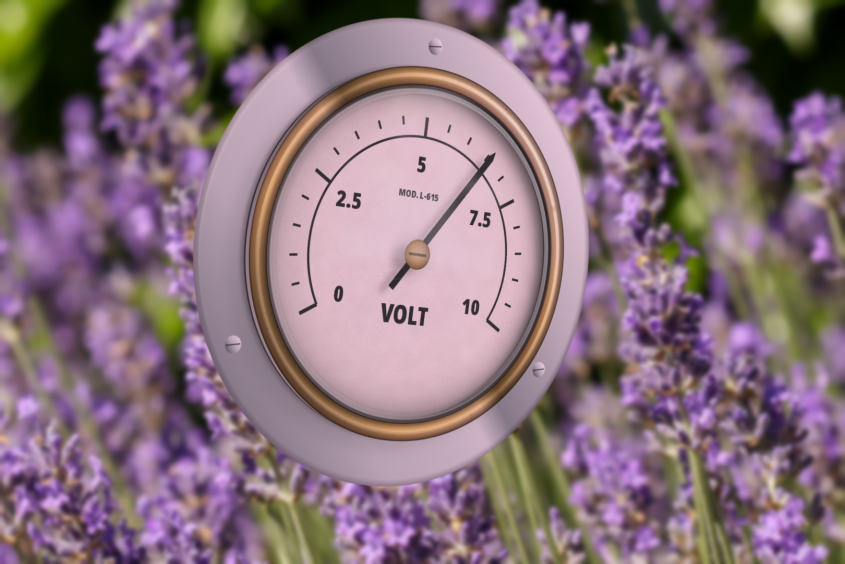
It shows 6.5 V
